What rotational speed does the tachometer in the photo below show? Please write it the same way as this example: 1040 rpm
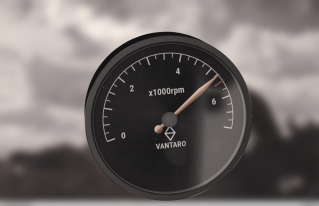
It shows 5250 rpm
